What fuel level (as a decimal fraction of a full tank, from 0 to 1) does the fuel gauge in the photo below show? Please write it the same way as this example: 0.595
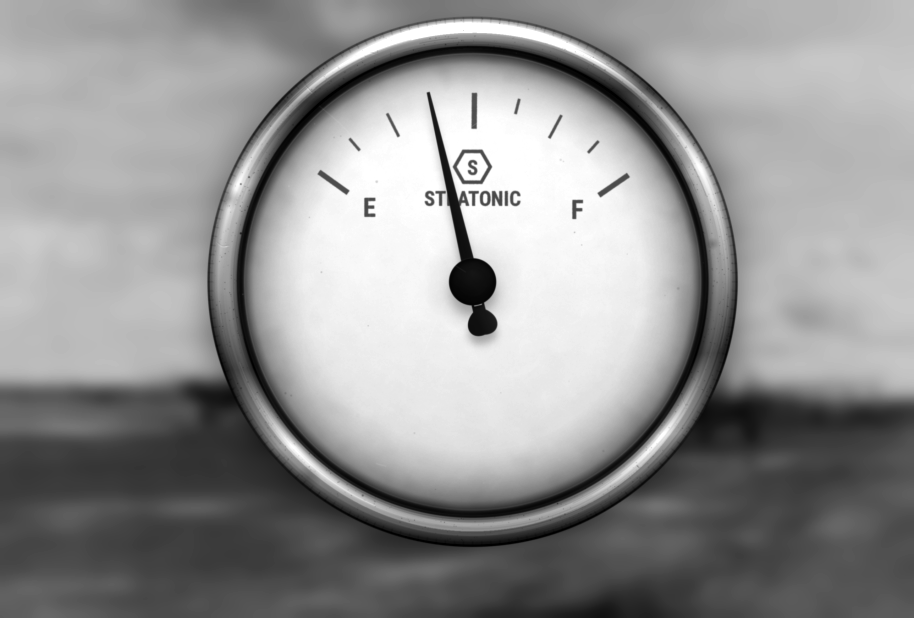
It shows 0.375
